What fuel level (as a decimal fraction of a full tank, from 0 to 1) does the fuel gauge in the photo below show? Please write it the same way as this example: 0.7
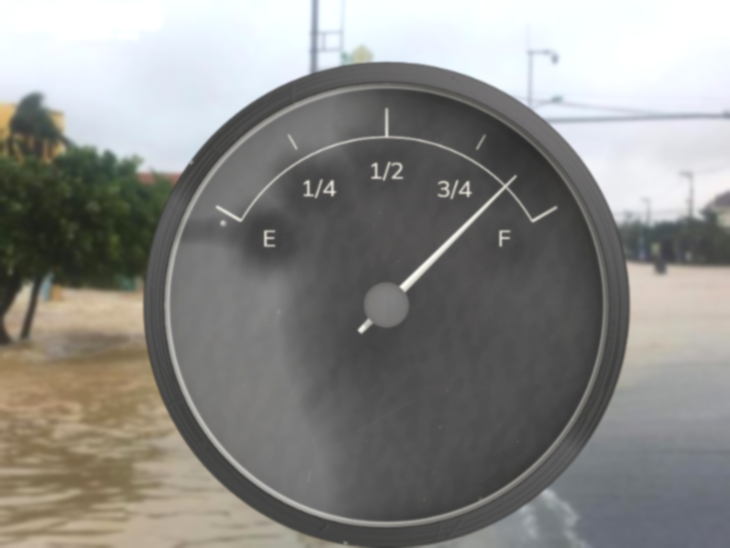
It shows 0.875
